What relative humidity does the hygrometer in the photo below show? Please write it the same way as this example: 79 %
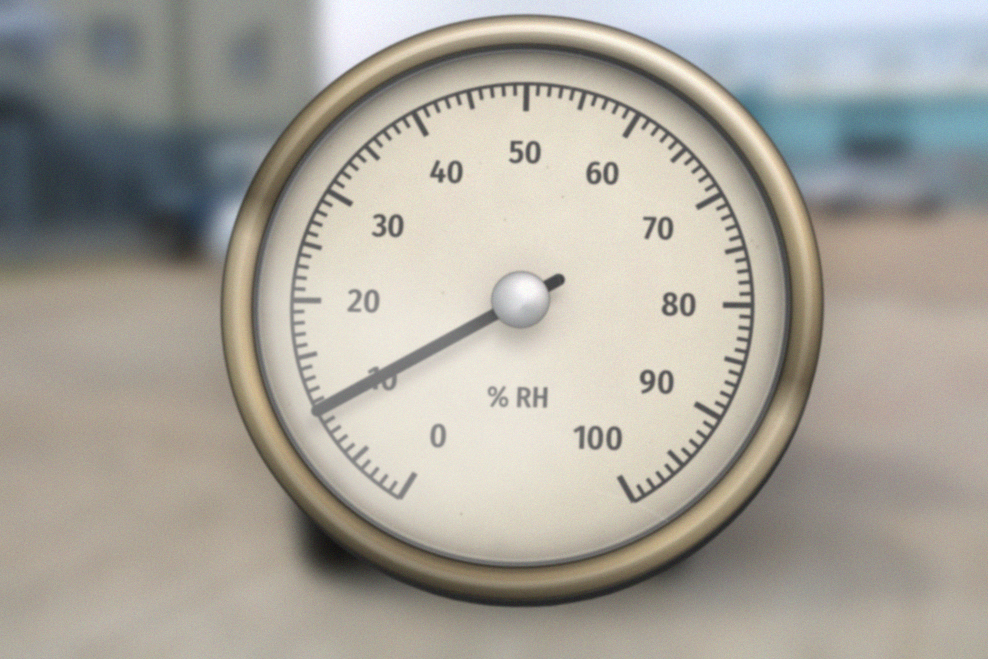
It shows 10 %
